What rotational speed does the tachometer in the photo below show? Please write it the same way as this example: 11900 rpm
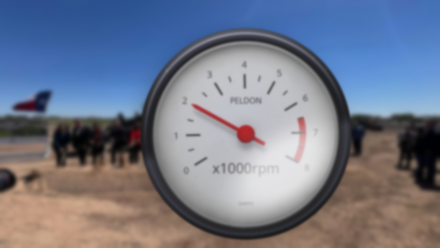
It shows 2000 rpm
